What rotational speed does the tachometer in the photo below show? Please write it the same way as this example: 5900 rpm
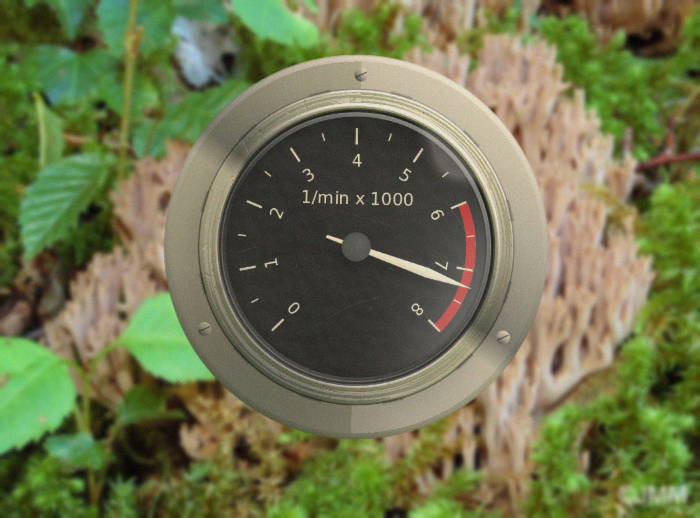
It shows 7250 rpm
